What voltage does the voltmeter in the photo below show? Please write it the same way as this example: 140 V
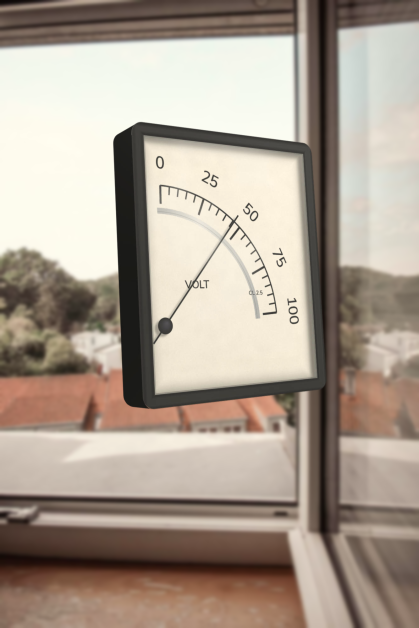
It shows 45 V
